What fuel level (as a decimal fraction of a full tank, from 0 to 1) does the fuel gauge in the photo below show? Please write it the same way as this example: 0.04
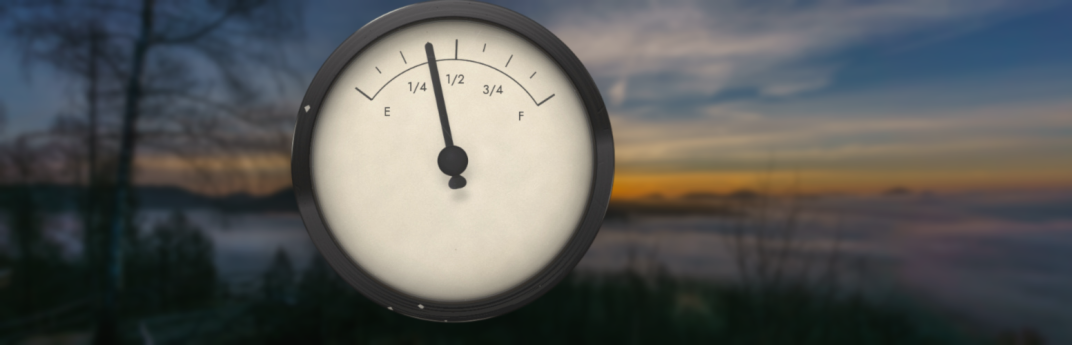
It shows 0.375
